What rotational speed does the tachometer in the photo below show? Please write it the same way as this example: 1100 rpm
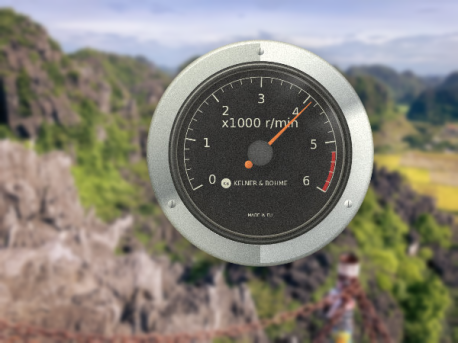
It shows 4100 rpm
